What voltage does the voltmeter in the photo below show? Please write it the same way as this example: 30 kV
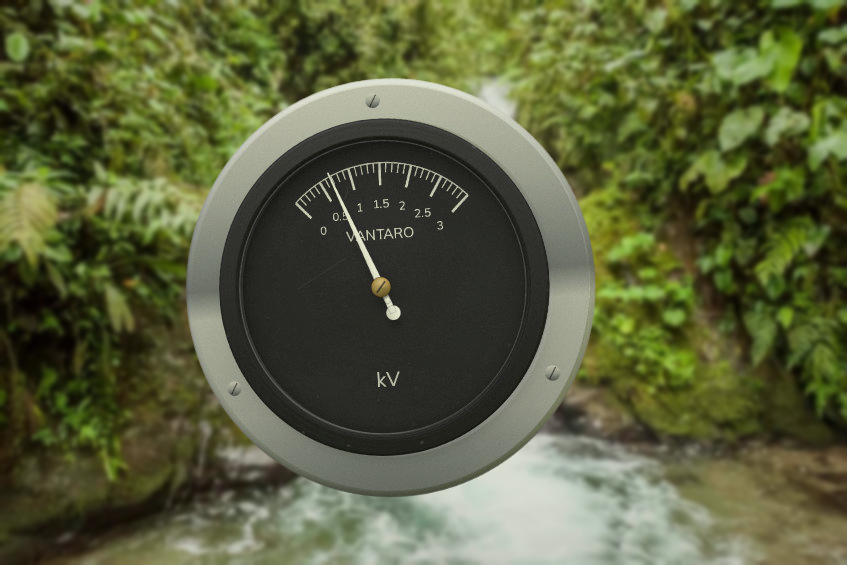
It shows 0.7 kV
